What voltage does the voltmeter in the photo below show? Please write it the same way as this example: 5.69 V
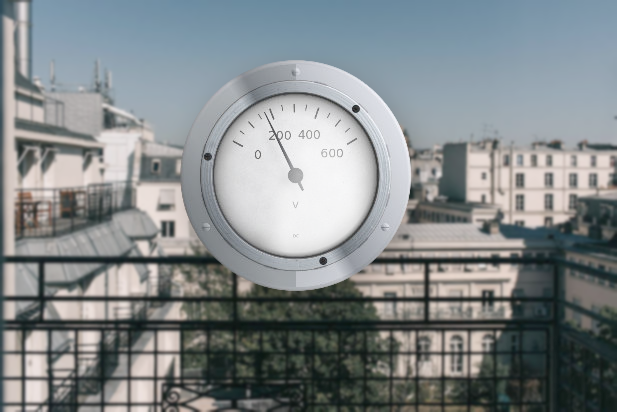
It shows 175 V
